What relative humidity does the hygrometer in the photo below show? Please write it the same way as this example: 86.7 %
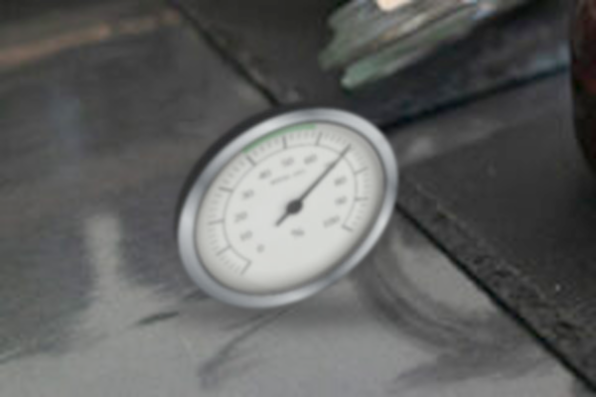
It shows 70 %
